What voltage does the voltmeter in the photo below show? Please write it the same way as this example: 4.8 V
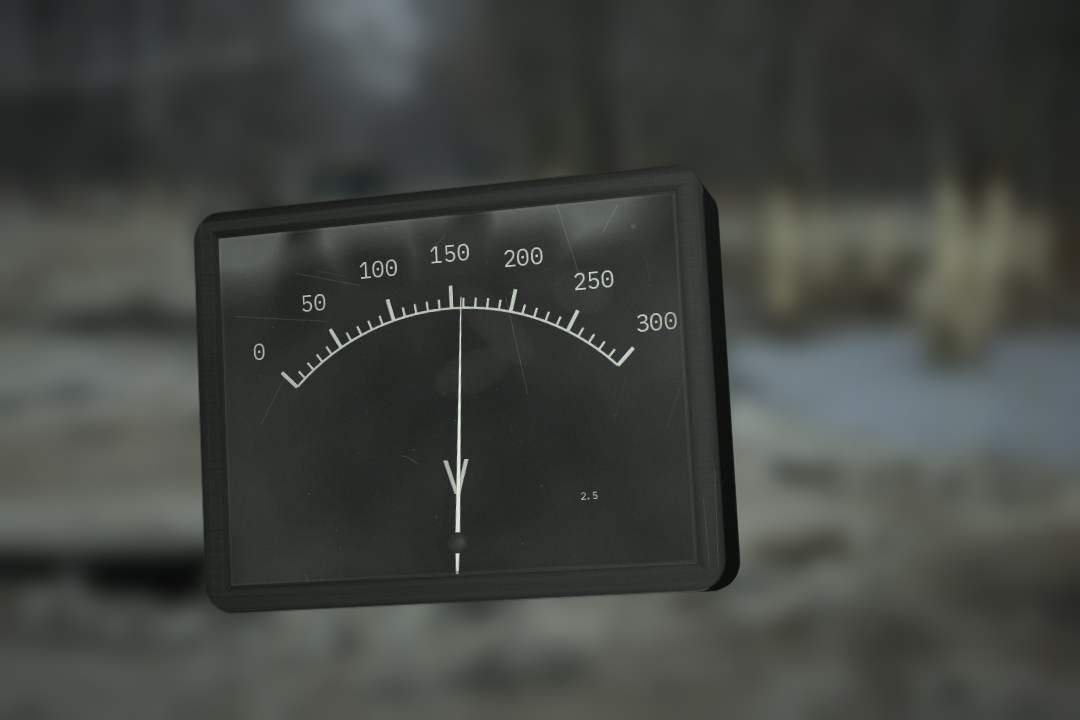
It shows 160 V
